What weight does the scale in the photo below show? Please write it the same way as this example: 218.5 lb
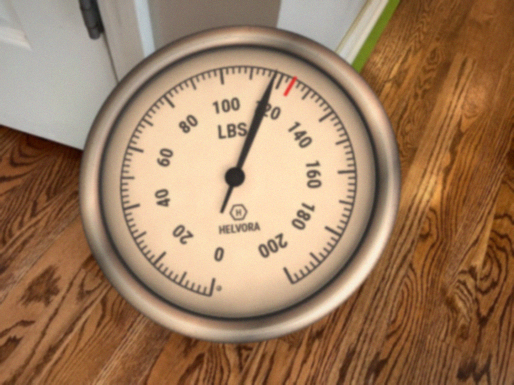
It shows 118 lb
